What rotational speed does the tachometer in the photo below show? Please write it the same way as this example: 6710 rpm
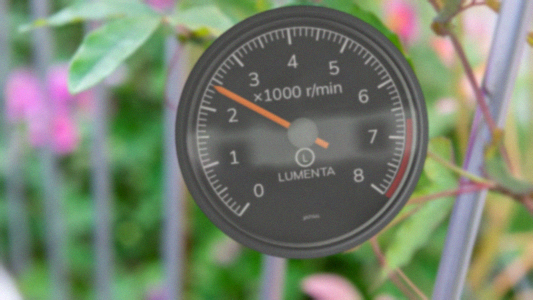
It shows 2400 rpm
